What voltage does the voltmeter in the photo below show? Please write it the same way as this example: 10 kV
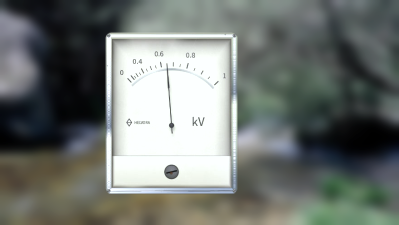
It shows 0.65 kV
